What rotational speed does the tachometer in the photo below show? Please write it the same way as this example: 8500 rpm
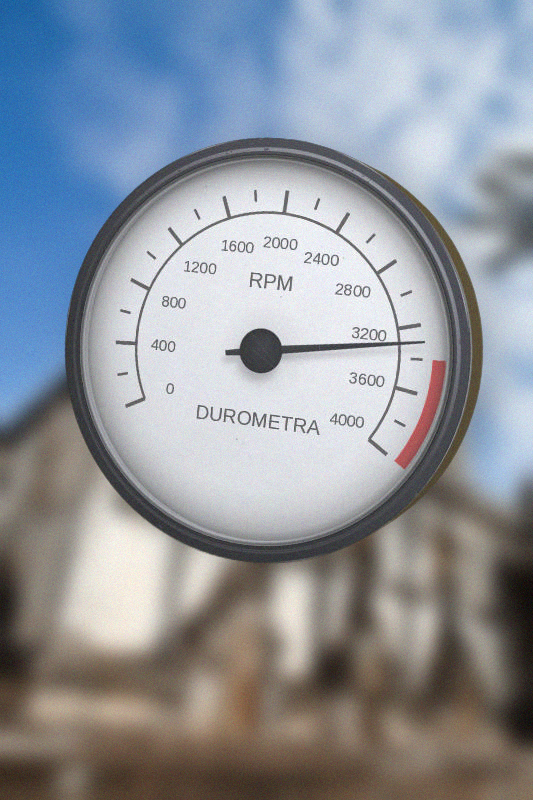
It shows 3300 rpm
